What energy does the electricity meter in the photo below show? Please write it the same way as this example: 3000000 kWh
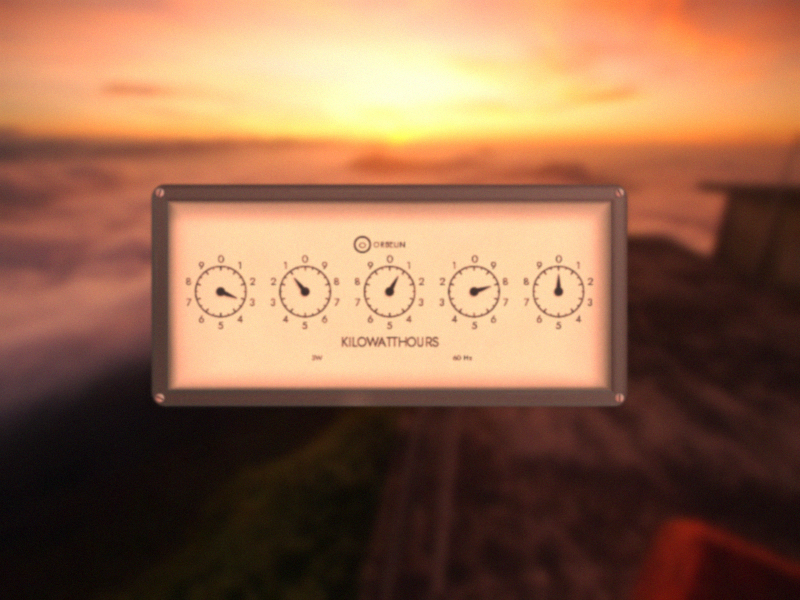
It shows 31080 kWh
